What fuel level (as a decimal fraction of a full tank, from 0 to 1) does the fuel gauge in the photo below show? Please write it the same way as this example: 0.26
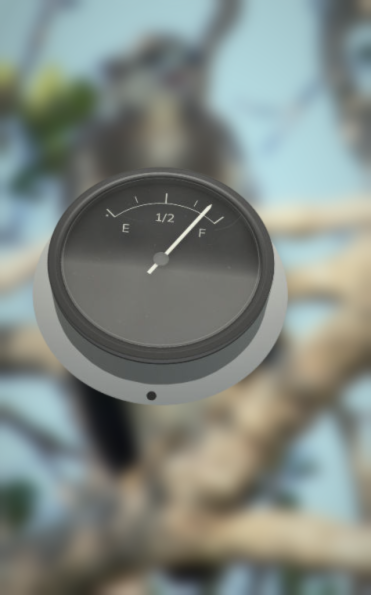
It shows 0.875
